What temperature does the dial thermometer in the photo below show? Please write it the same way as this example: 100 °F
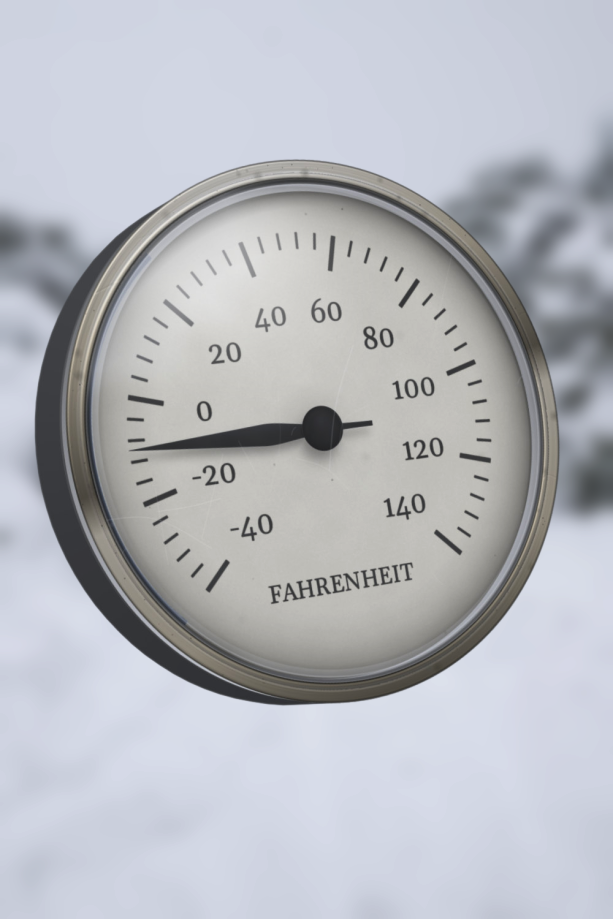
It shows -10 °F
